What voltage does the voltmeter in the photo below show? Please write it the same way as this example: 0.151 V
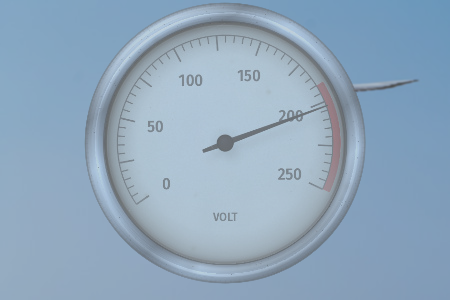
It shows 202.5 V
